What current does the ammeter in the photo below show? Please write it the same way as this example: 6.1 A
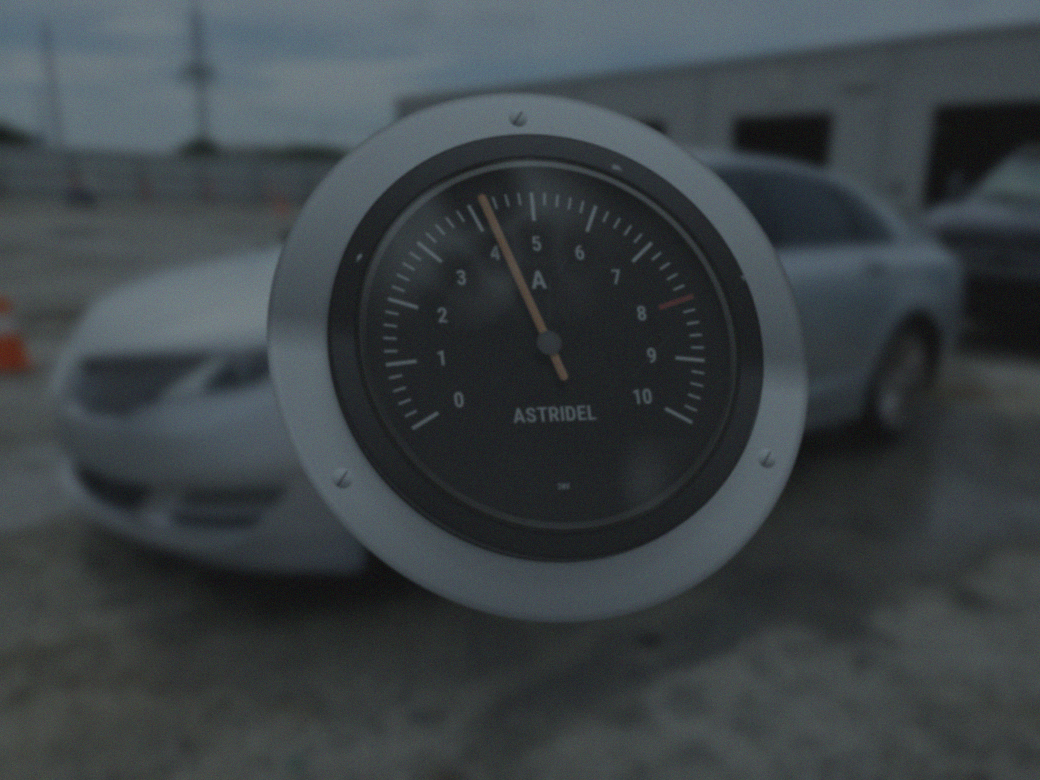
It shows 4.2 A
